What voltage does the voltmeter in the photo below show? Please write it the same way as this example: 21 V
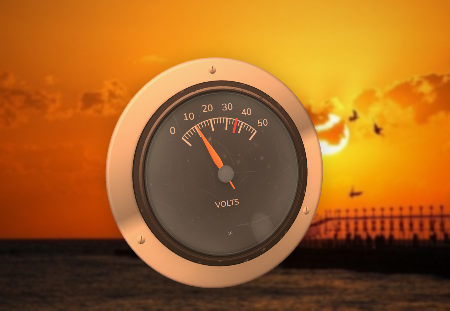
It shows 10 V
